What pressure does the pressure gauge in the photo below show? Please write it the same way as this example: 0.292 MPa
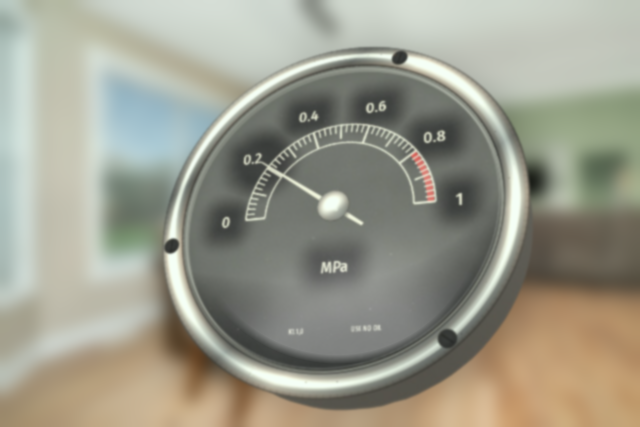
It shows 0.2 MPa
